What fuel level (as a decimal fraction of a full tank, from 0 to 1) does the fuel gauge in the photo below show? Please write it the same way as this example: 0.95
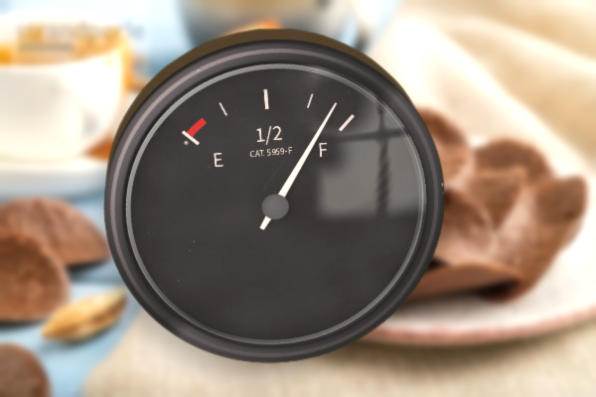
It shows 0.875
